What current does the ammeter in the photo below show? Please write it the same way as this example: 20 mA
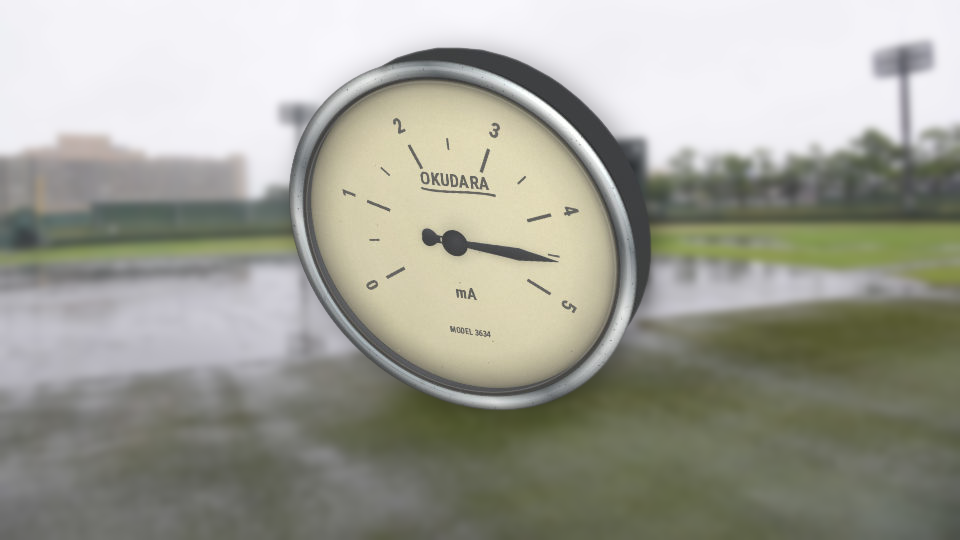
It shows 4.5 mA
